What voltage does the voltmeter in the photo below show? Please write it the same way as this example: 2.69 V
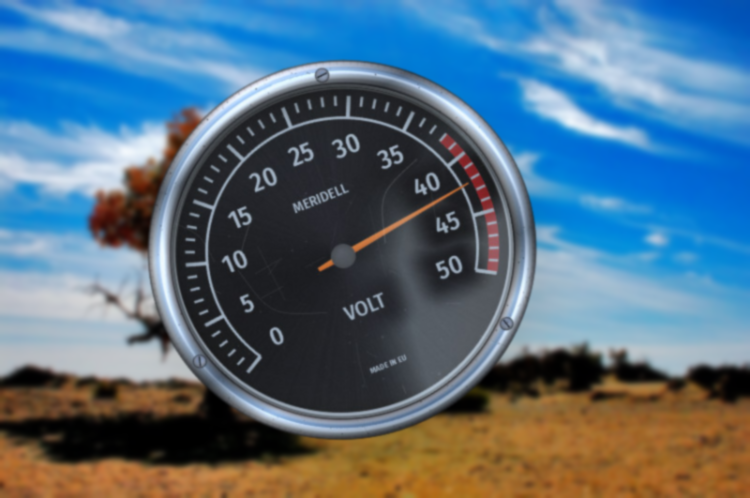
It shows 42 V
